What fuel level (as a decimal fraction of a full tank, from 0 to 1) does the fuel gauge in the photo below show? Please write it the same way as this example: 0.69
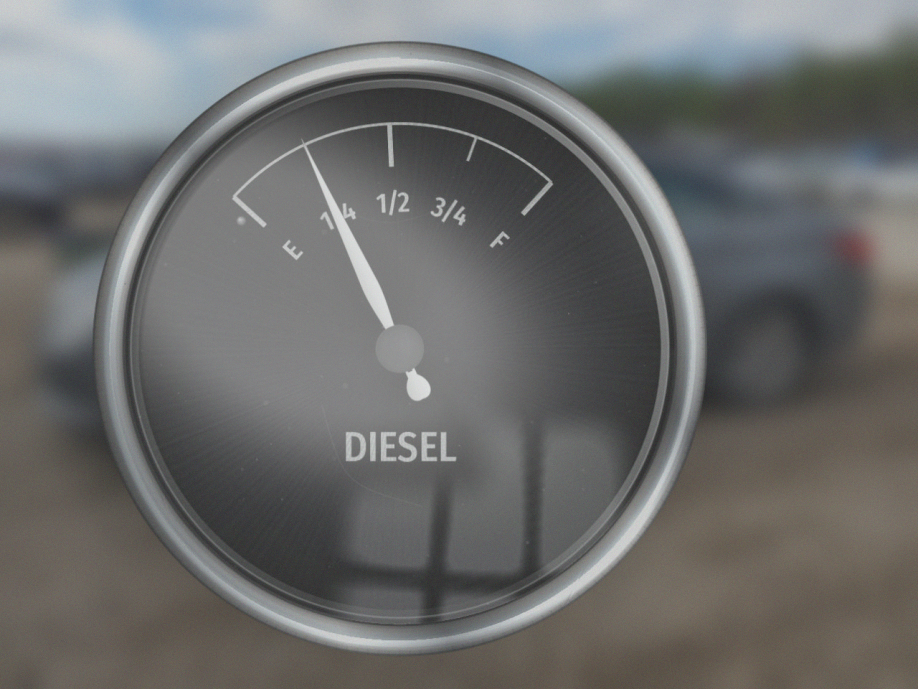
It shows 0.25
